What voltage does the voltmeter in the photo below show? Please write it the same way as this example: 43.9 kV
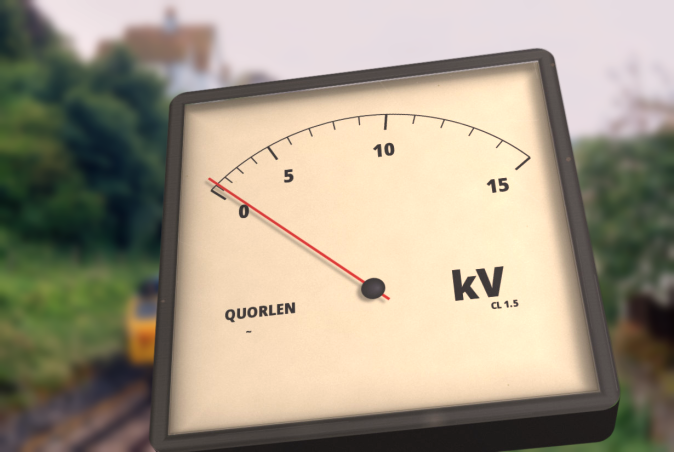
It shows 1 kV
